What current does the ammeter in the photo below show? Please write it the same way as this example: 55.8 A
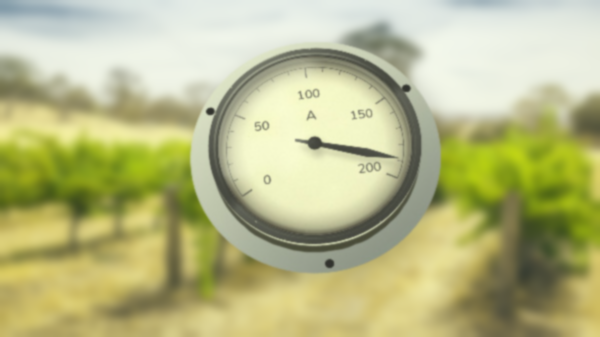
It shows 190 A
